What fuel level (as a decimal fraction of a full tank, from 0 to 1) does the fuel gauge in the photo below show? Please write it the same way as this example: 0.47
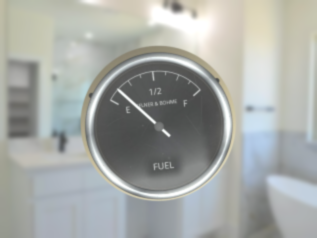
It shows 0.125
